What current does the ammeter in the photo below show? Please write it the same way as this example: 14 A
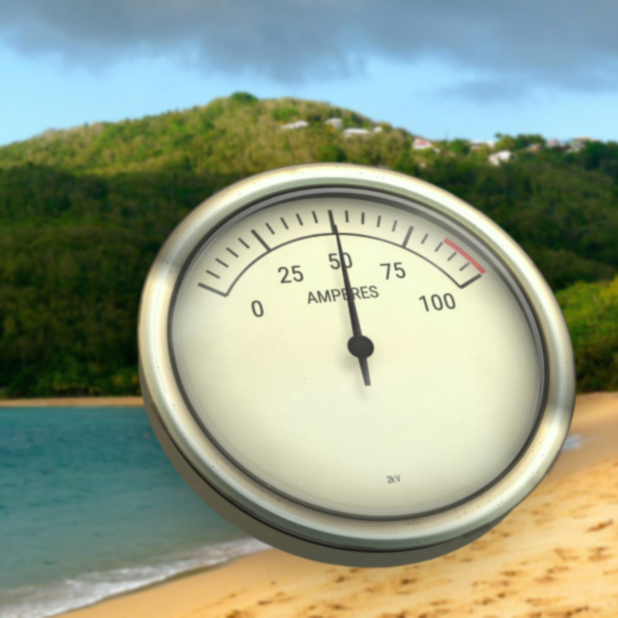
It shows 50 A
